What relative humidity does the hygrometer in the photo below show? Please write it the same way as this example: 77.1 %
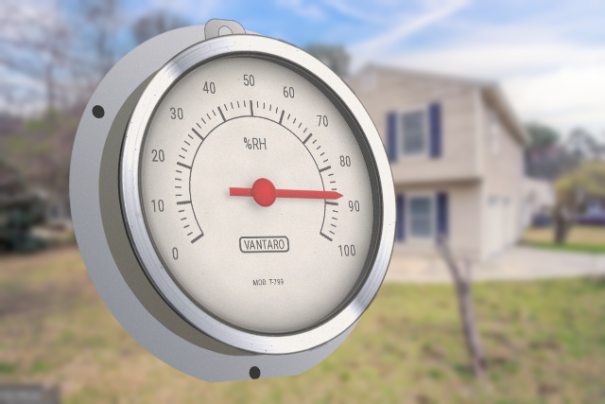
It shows 88 %
